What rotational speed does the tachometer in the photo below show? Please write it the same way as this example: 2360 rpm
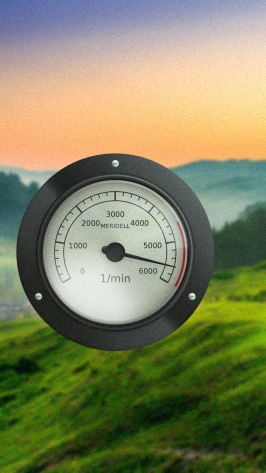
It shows 5600 rpm
